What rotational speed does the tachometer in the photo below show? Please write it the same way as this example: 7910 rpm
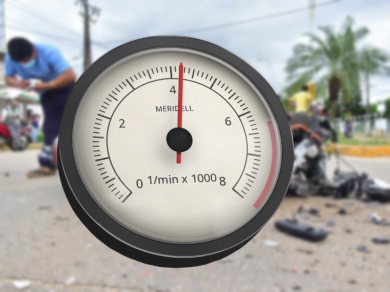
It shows 4200 rpm
